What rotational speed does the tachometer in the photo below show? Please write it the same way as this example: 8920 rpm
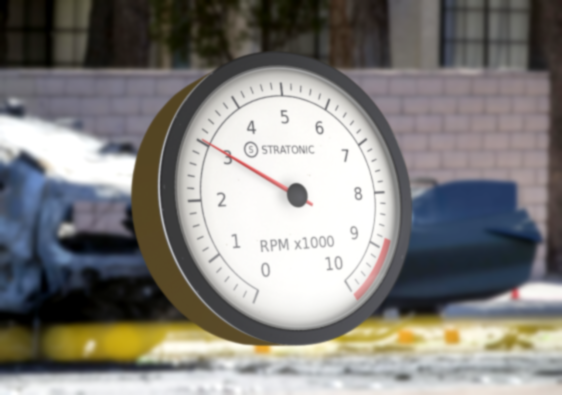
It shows 3000 rpm
